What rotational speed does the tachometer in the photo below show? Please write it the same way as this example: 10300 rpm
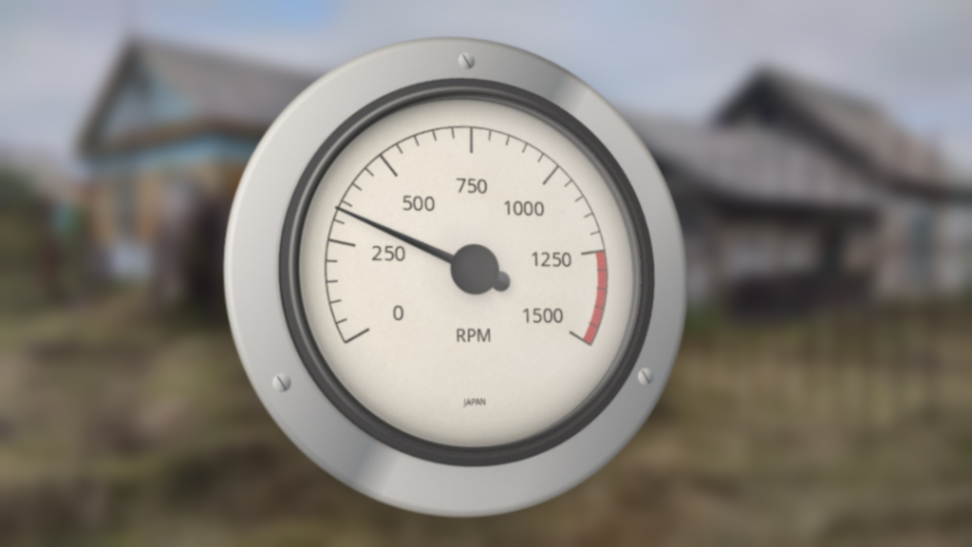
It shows 325 rpm
